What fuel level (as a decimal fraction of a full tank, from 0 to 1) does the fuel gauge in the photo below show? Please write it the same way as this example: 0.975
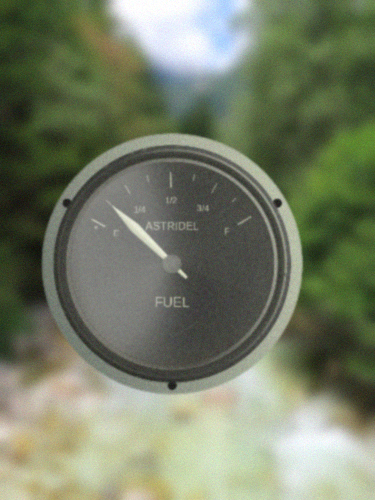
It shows 0.125
